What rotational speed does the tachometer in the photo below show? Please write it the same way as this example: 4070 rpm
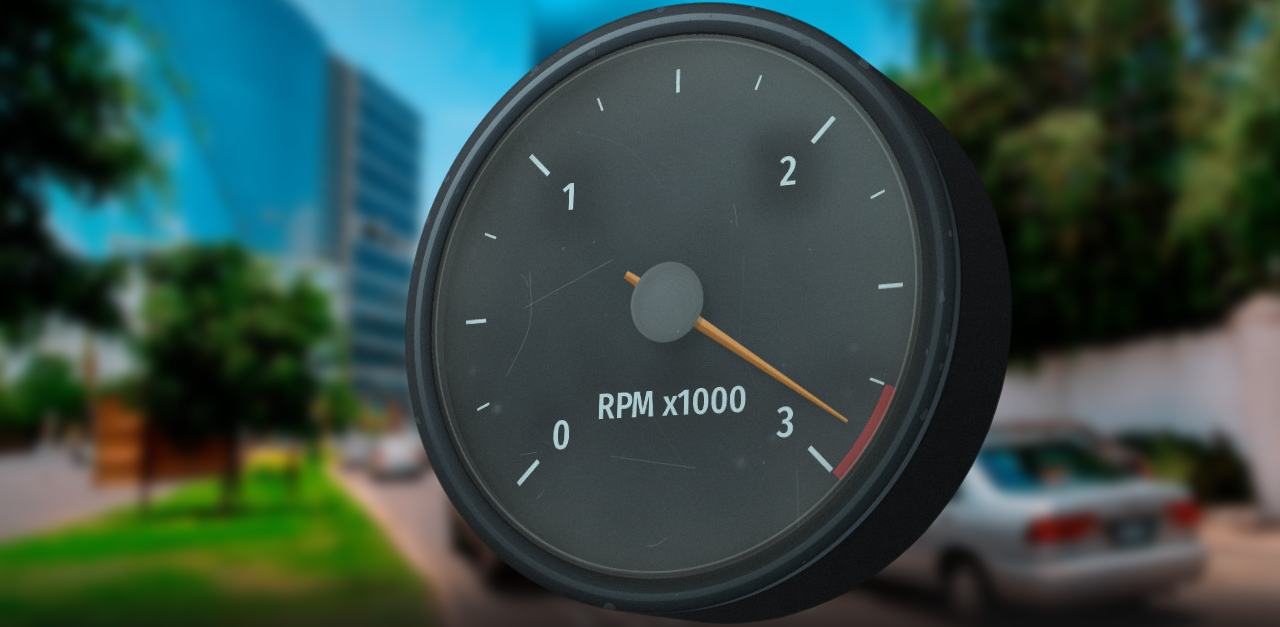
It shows 2875 rpm
